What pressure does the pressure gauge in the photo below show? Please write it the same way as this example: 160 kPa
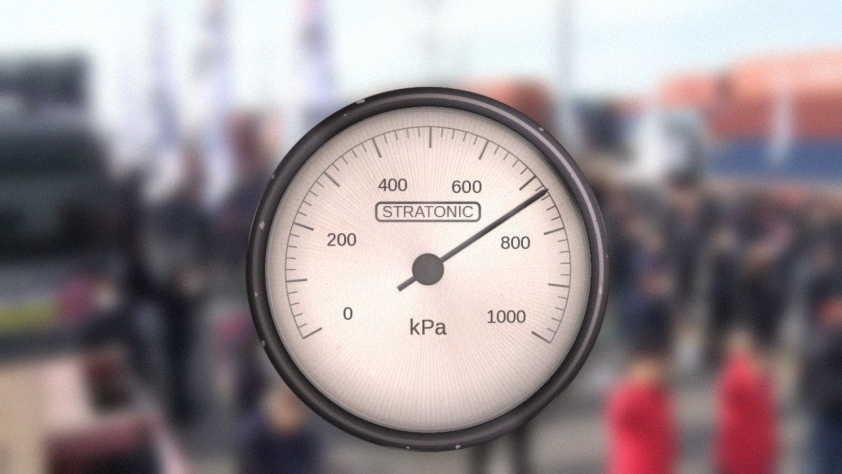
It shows 730 kPa
